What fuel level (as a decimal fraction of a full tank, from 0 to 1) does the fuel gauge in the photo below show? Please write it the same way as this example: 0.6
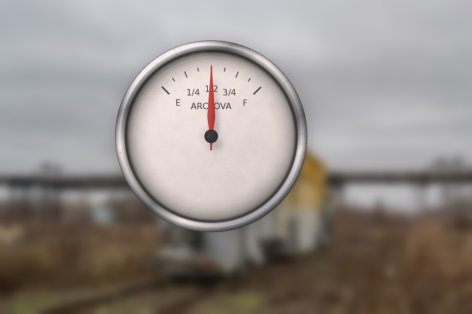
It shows 0.5
